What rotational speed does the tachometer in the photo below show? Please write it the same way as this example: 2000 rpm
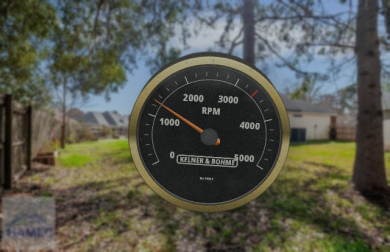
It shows 1300 rpm
